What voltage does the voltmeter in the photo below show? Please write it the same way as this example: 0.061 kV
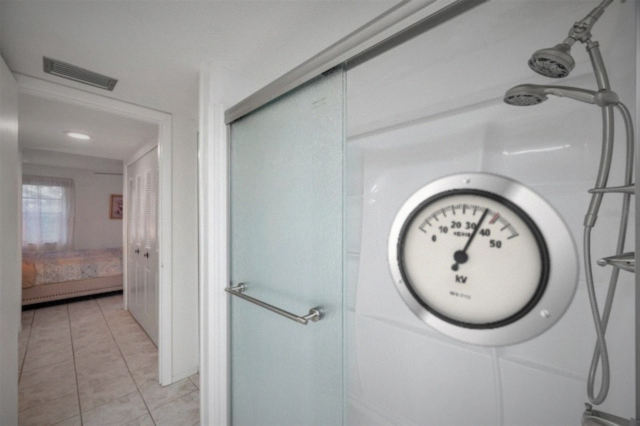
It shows 35 kV
